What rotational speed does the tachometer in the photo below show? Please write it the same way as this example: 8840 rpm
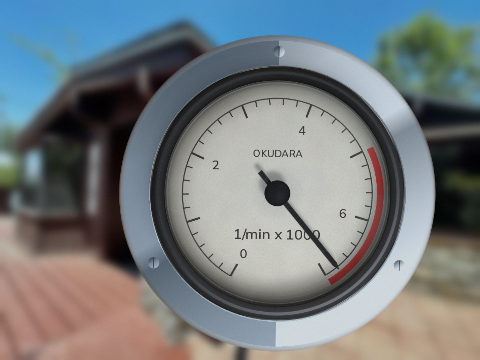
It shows 6800 rpm
